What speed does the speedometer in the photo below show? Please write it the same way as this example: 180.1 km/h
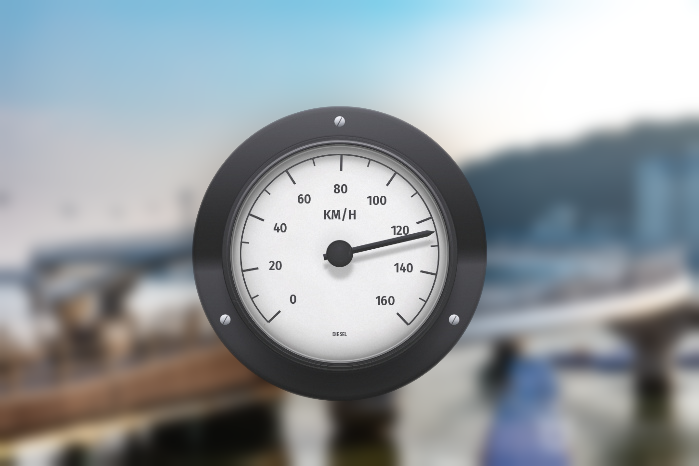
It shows 125 km/h
